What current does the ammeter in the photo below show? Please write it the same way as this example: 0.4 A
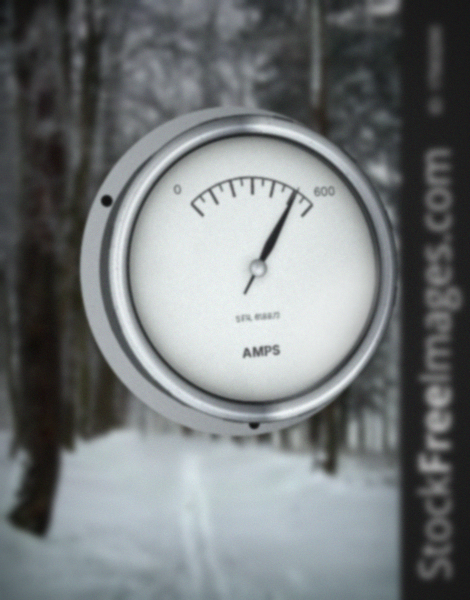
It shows 500 A
